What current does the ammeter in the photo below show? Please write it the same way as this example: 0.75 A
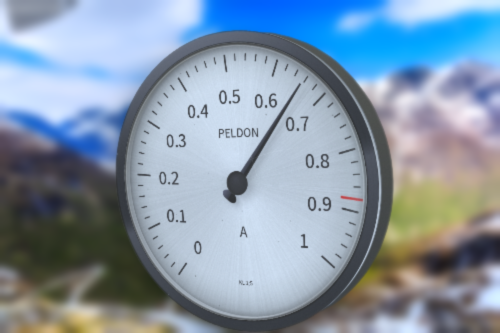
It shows 0.66 A
